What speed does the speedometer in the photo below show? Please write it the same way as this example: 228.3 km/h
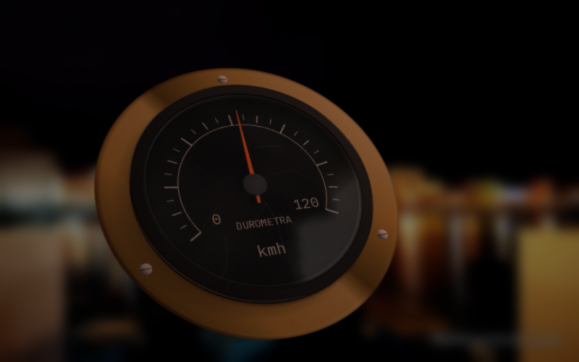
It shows 62.5 km/h
